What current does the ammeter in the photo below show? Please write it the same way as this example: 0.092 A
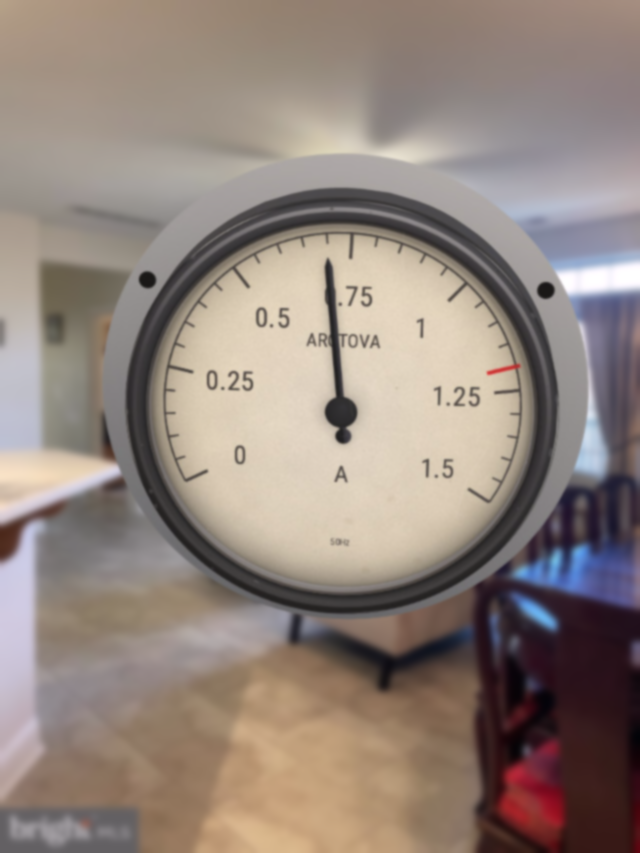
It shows 0.7 A
